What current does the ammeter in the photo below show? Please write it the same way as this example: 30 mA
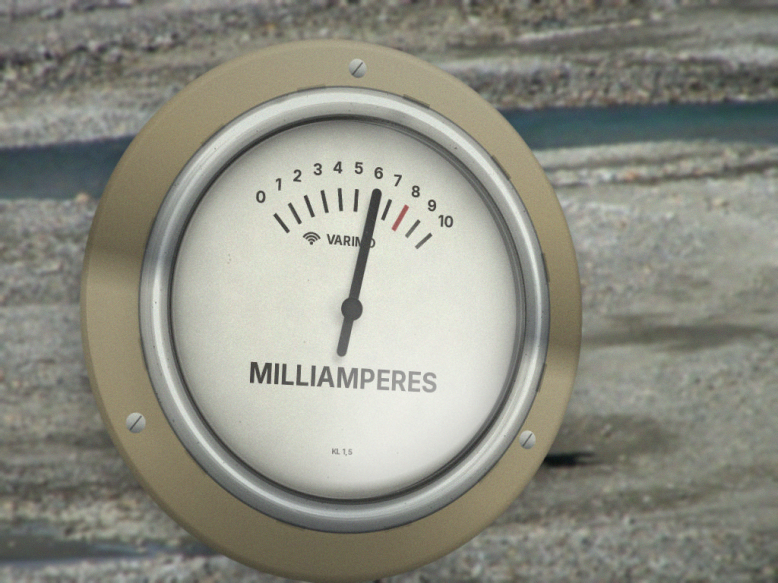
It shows 6 mA
